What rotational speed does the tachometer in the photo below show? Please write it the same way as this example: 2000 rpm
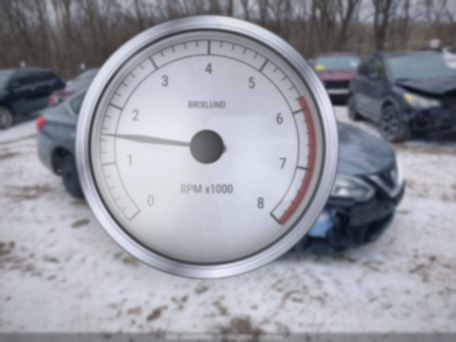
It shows 1500 rpm
